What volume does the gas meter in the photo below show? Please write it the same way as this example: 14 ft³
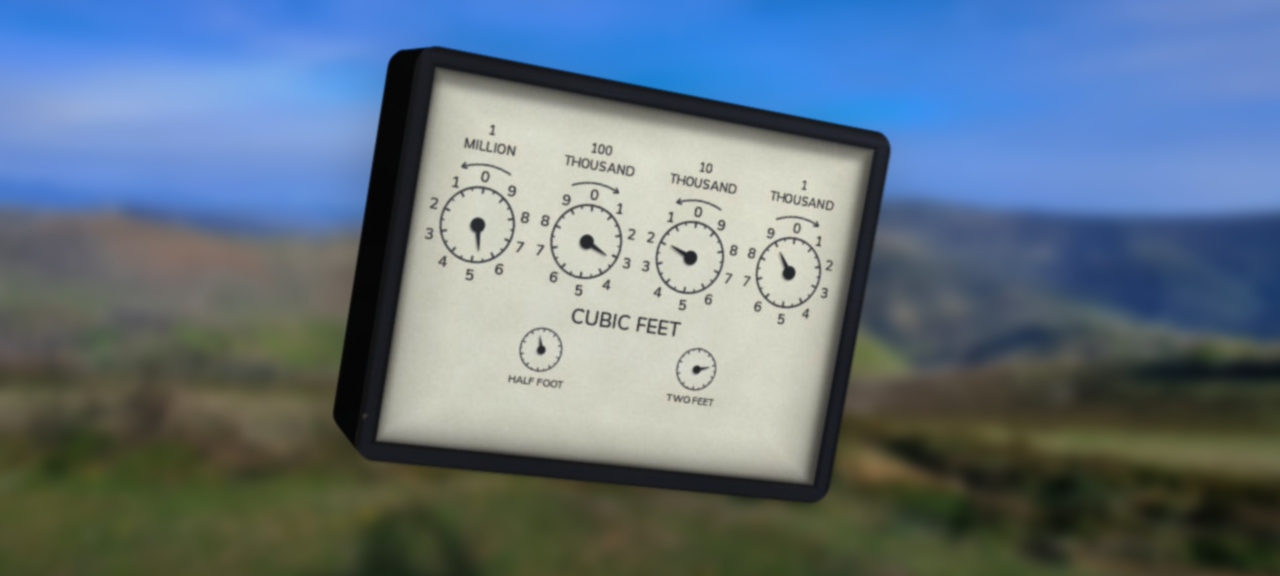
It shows 531900 ft³
